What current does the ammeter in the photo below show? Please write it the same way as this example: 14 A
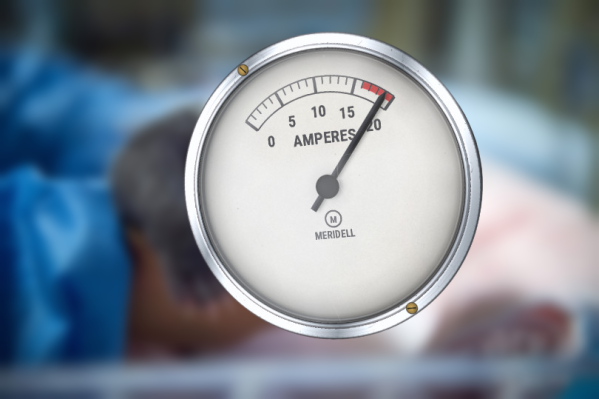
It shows 19 A
